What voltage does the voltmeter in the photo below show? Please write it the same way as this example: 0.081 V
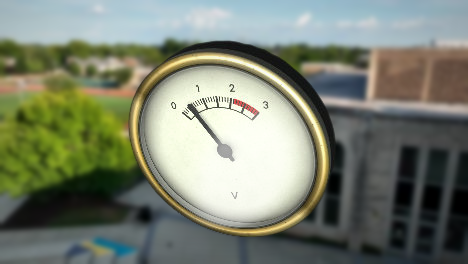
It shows 0.5 V
